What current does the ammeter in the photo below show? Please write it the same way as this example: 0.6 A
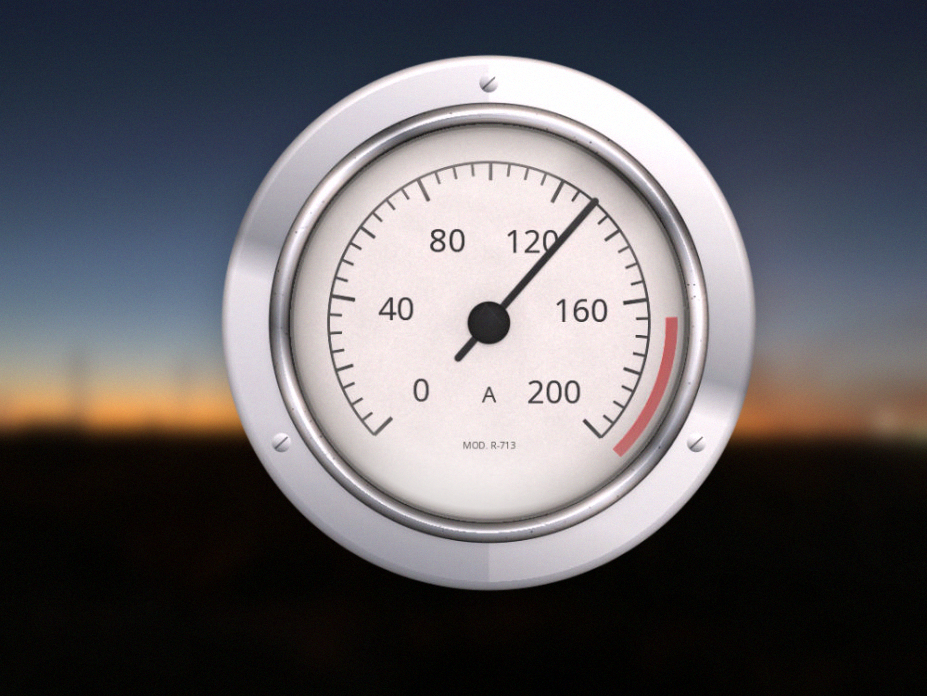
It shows 130 A
